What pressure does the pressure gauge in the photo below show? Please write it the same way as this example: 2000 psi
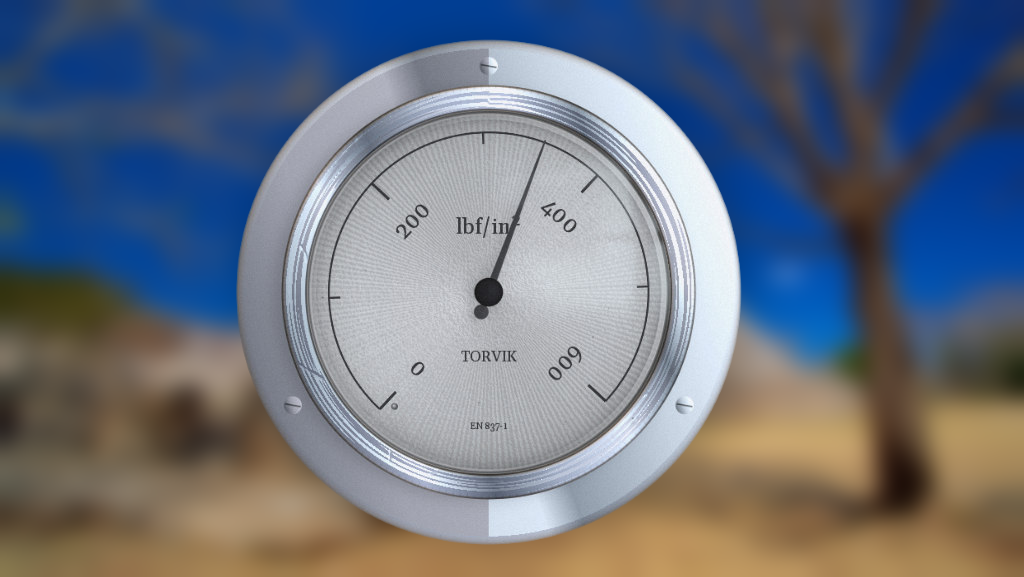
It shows 350 psi
